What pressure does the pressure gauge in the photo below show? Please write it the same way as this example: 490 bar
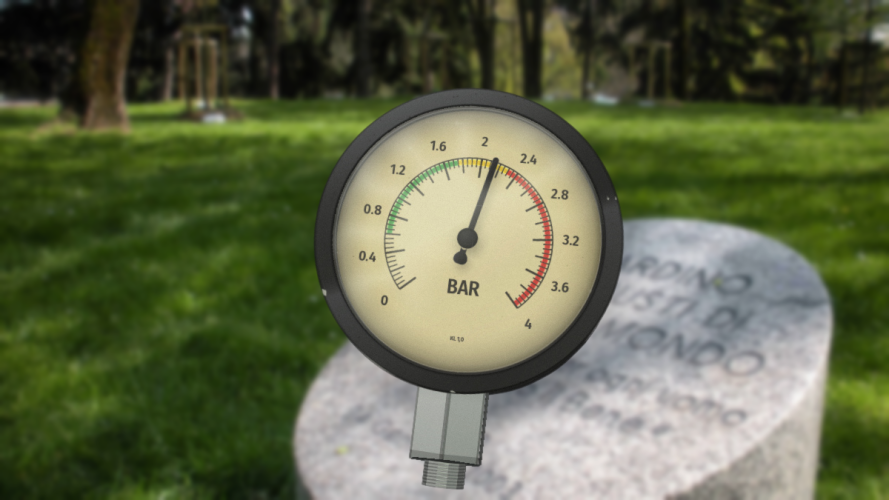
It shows 2.15 bar
